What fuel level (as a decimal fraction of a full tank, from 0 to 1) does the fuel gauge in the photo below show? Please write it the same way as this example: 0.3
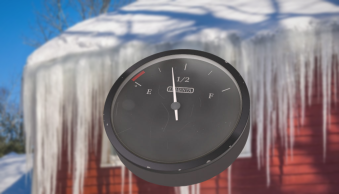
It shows 0.375
